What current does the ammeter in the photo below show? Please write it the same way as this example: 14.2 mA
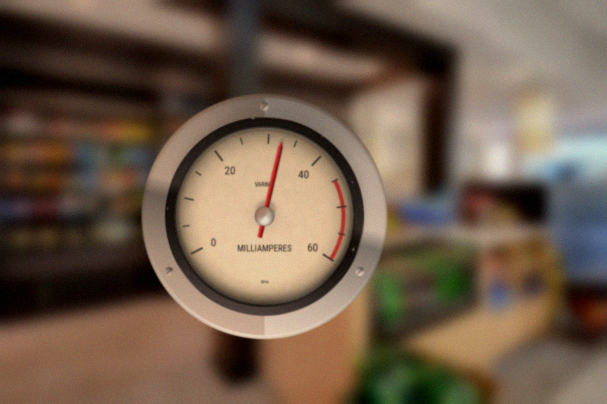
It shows 32.5 mA
